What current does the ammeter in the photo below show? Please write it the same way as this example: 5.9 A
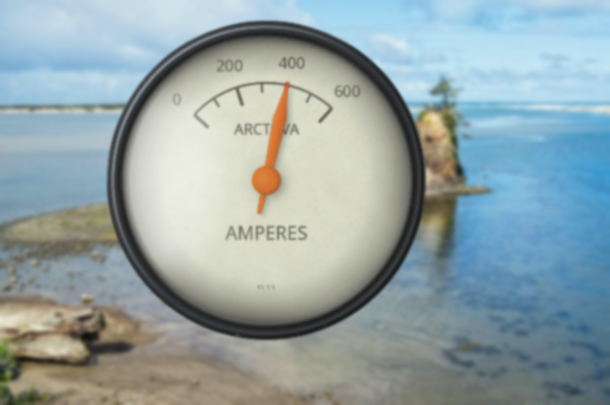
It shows 400 A
